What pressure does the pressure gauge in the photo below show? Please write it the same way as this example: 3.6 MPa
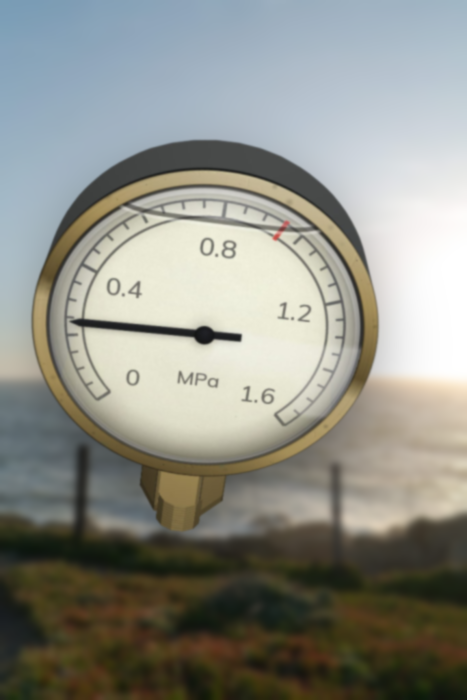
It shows 0.25 MPa
